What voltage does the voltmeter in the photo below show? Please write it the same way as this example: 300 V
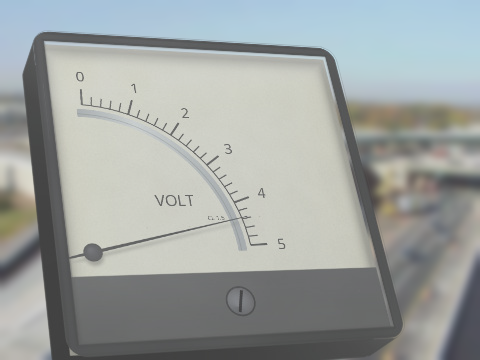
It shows 4.4 V
